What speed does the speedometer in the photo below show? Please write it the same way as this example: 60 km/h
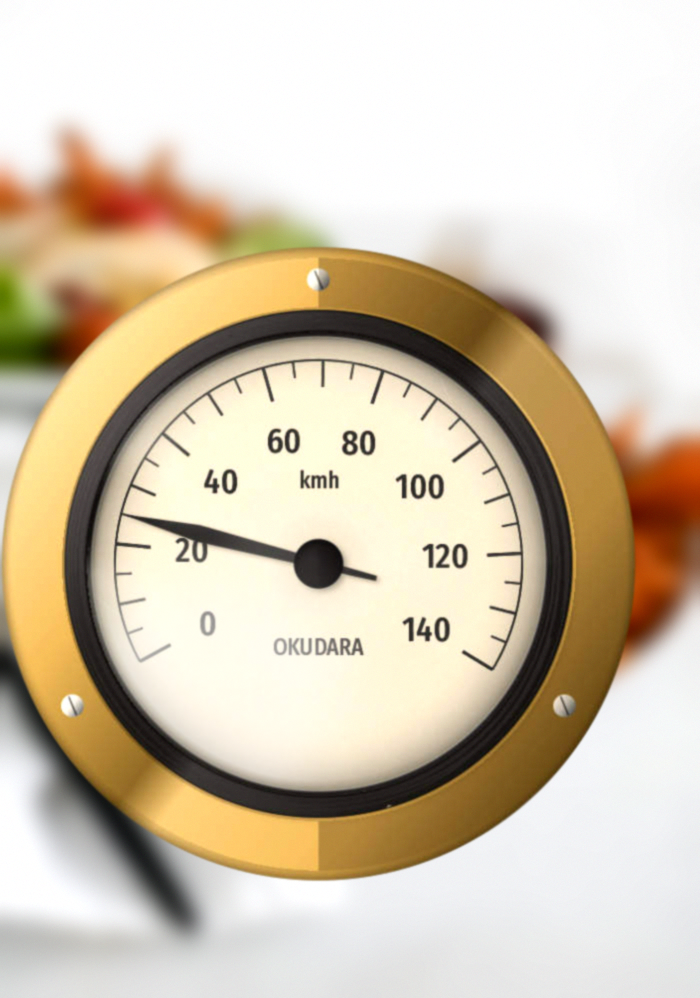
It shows 25 km/h
